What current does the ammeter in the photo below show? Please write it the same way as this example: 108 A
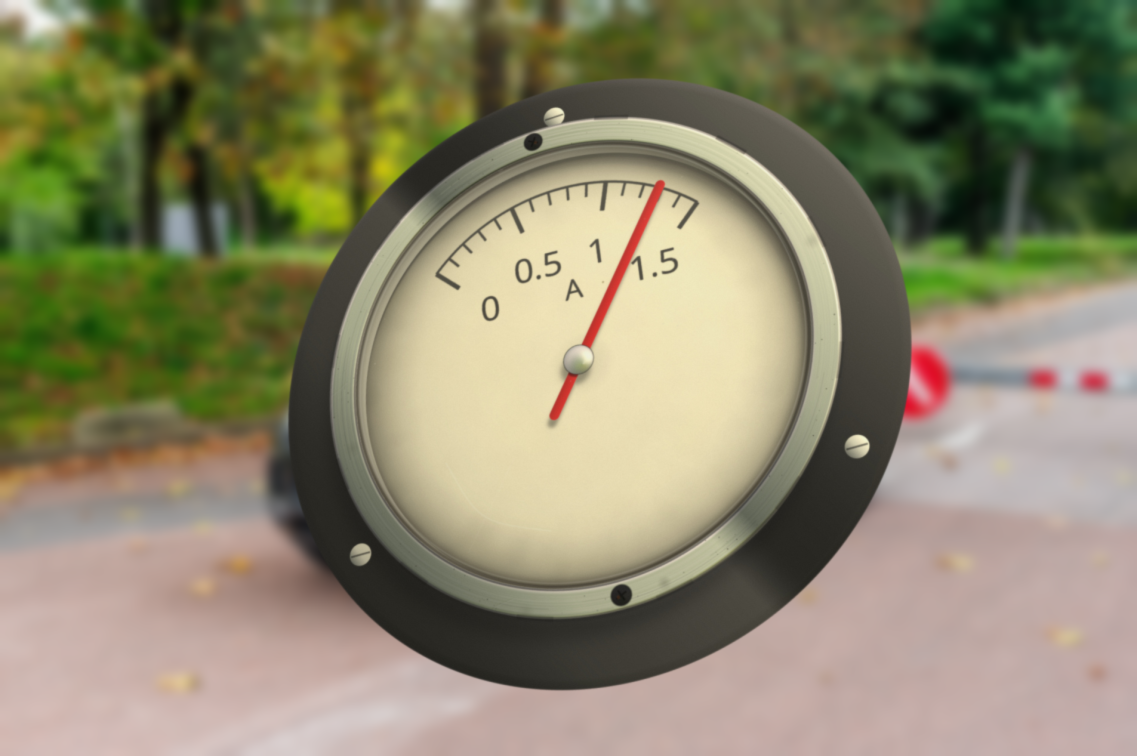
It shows 1.3 A
